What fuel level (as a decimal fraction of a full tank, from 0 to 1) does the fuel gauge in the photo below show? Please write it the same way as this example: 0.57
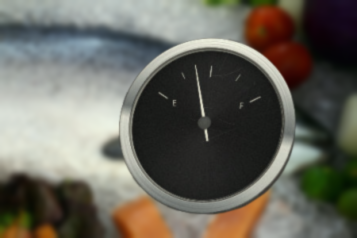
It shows 0.375
